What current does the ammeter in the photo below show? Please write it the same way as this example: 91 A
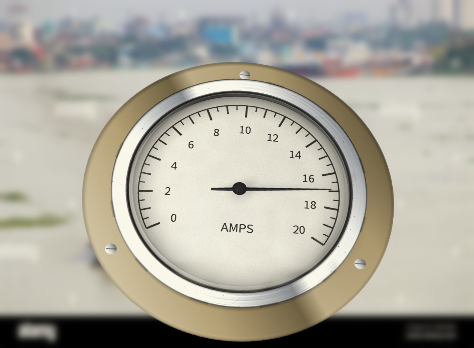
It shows 17 A
